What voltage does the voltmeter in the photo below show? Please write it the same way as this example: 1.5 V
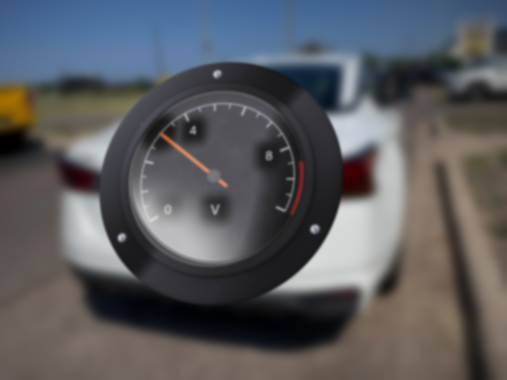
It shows 3 V
